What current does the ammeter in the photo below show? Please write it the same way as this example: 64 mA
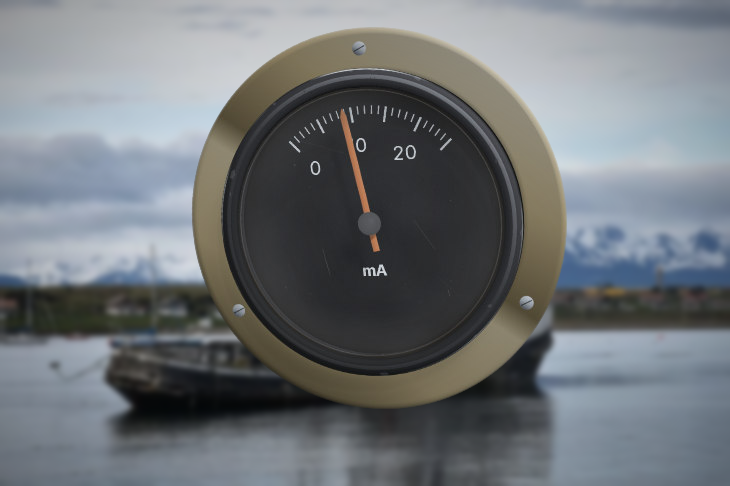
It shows 9 mA
